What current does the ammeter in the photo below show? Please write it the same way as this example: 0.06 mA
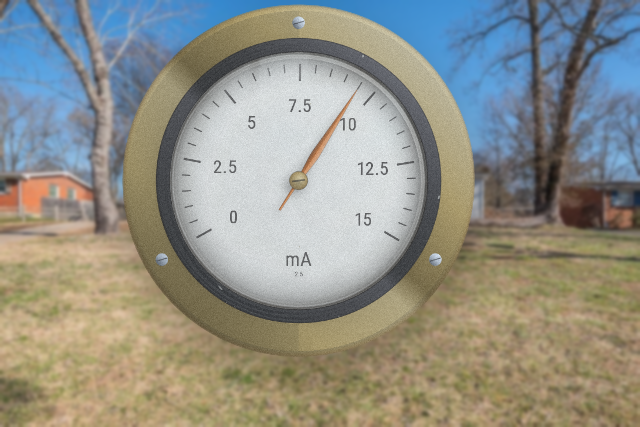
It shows 9.5 mA
